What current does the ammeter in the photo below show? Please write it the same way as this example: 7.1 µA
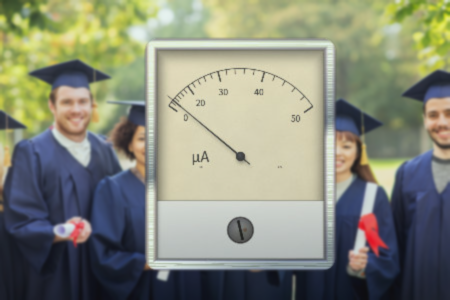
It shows 10 µA
